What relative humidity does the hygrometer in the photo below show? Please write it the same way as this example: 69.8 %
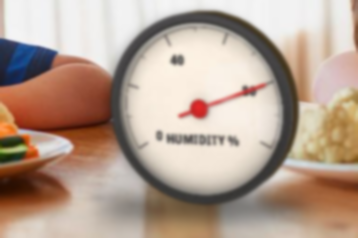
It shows 80 %
